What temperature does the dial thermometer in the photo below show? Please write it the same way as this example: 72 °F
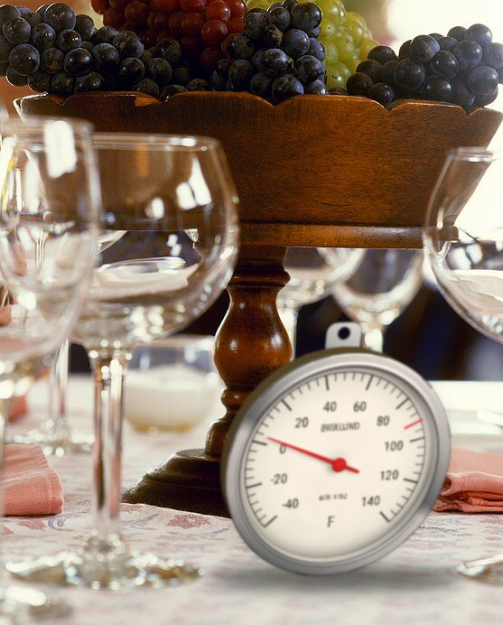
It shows 4 °F
